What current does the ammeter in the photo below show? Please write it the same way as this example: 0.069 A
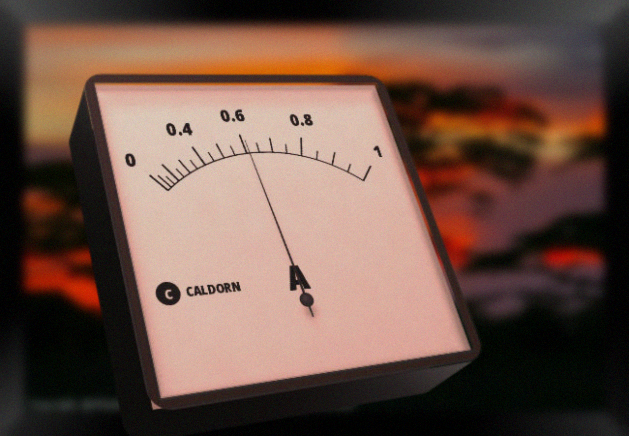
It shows 0.6 A
